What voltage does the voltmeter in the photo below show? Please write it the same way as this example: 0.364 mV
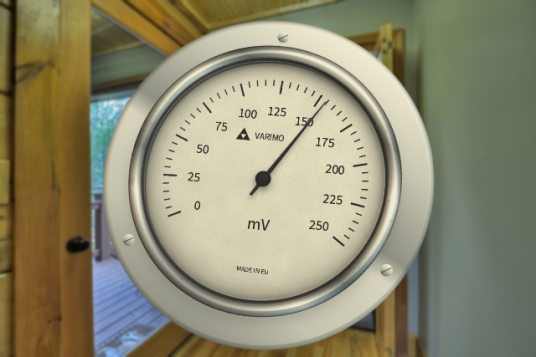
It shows 155 mV
